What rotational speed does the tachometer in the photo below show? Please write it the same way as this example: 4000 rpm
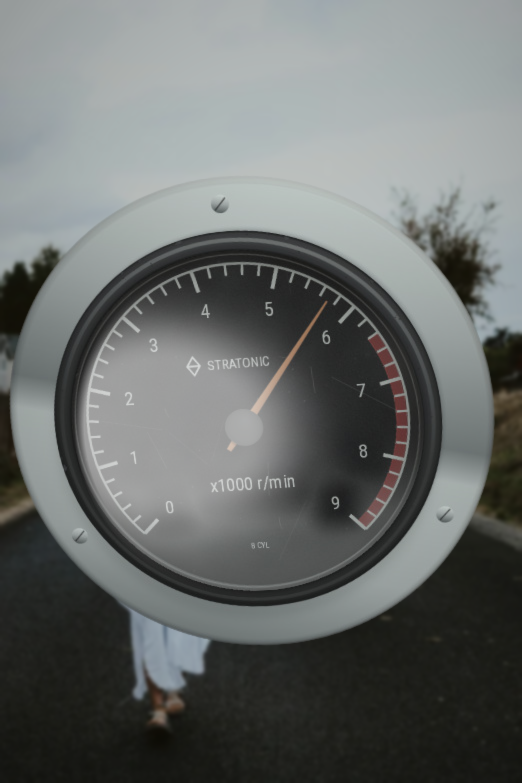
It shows 5700 rpm
